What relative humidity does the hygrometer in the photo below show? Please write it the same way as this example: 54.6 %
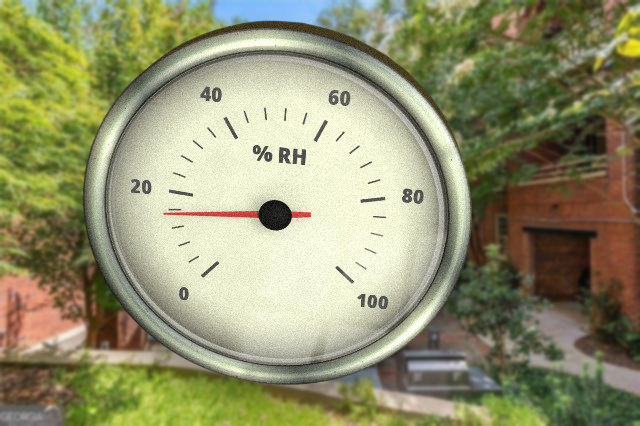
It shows 16 %
